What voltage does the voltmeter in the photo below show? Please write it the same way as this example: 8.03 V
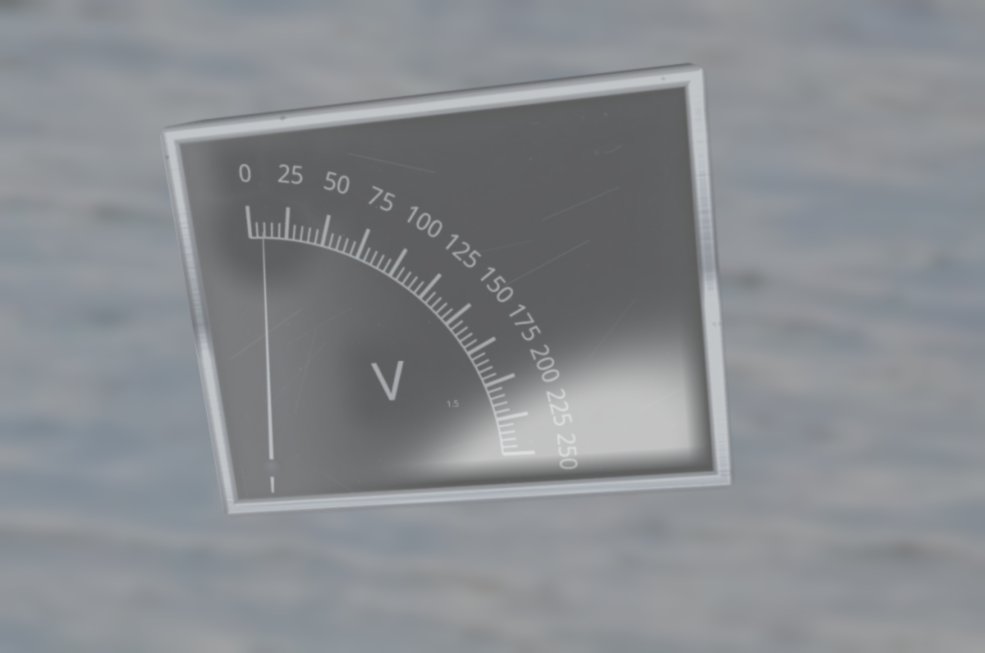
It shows 10 V
